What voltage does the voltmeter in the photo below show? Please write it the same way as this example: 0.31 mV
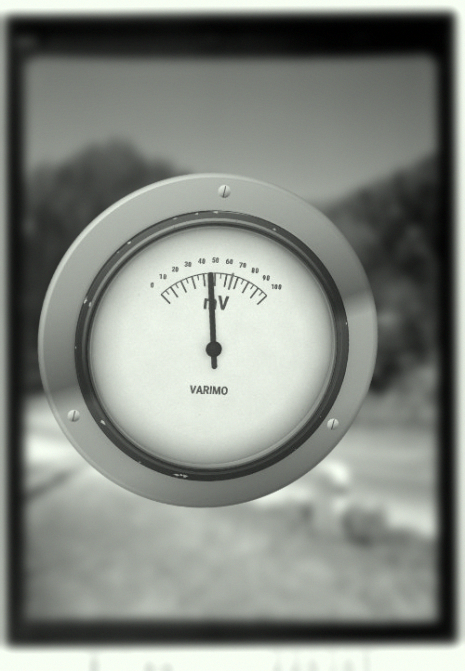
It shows 45 mV
